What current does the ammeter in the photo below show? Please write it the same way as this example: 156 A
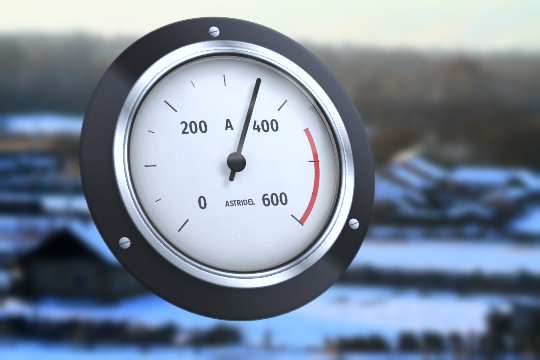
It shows 350 A
